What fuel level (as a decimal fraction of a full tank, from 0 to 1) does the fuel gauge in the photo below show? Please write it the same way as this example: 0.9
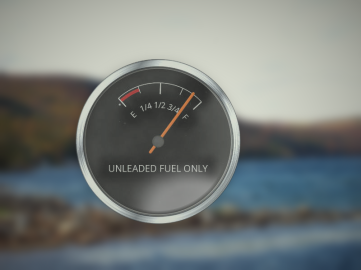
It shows 0.875
